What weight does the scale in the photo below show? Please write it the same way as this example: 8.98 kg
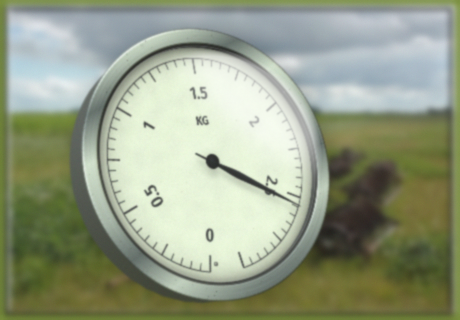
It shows 2.55 kg
